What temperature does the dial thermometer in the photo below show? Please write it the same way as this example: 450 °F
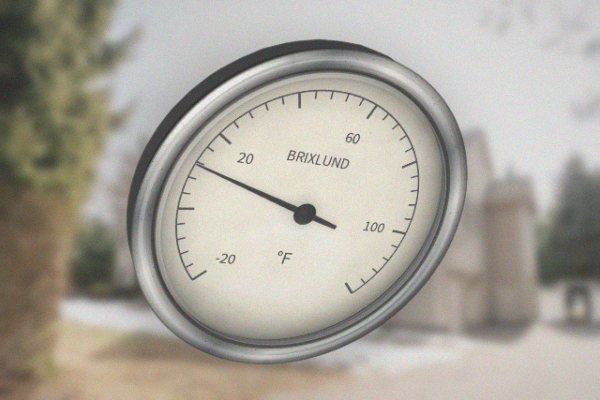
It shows 12 °F
